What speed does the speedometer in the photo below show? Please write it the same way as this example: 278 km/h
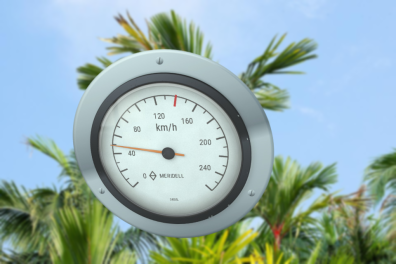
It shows 50 km/h
